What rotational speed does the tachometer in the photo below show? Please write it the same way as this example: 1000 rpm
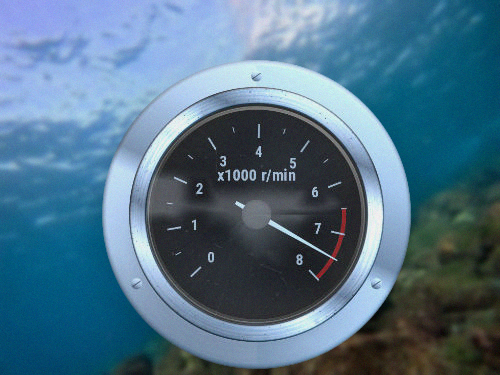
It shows 7500 rpm
